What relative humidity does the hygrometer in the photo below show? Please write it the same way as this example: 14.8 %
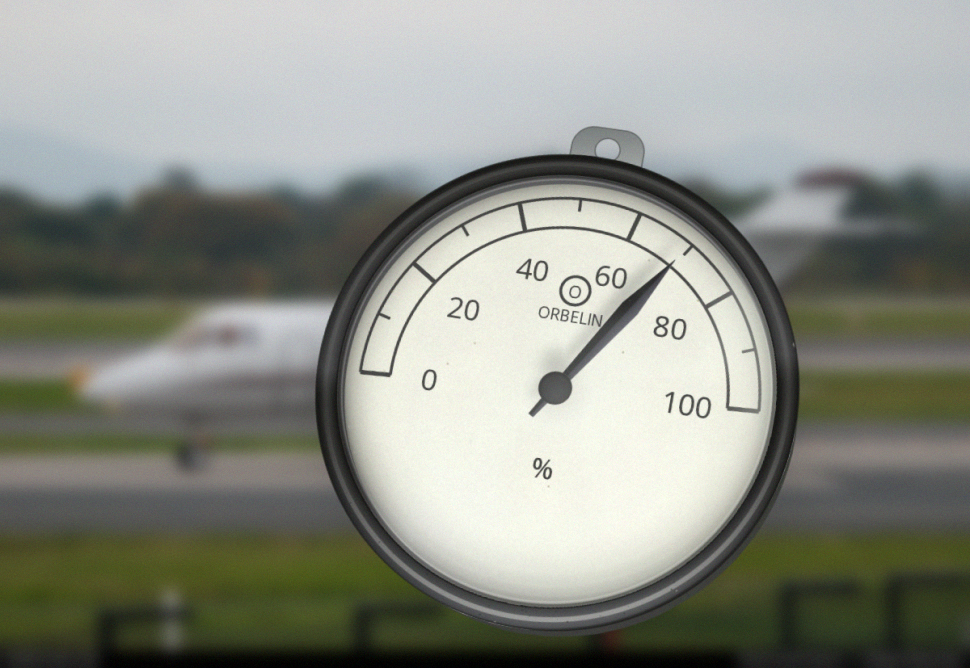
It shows 70 %
